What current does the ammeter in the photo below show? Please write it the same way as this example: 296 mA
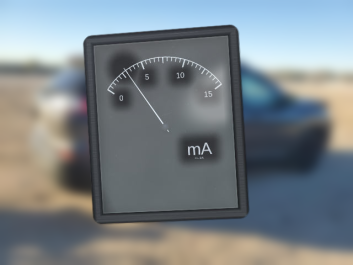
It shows 3 mA
